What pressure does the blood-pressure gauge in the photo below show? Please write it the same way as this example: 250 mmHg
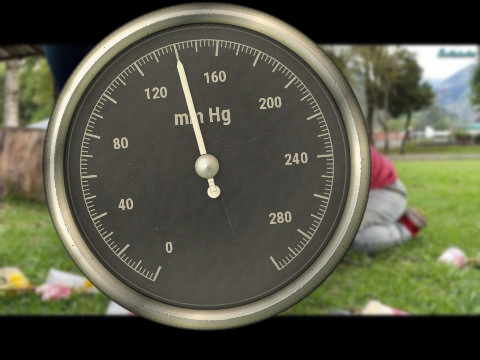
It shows 140 mmHg
